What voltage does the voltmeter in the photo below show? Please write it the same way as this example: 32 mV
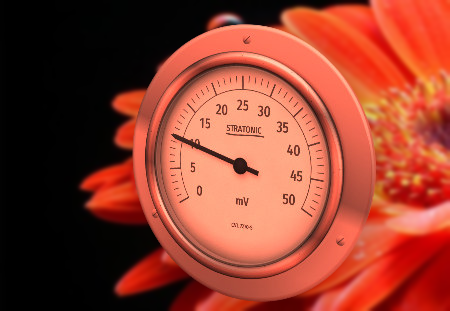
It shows 10 mV
